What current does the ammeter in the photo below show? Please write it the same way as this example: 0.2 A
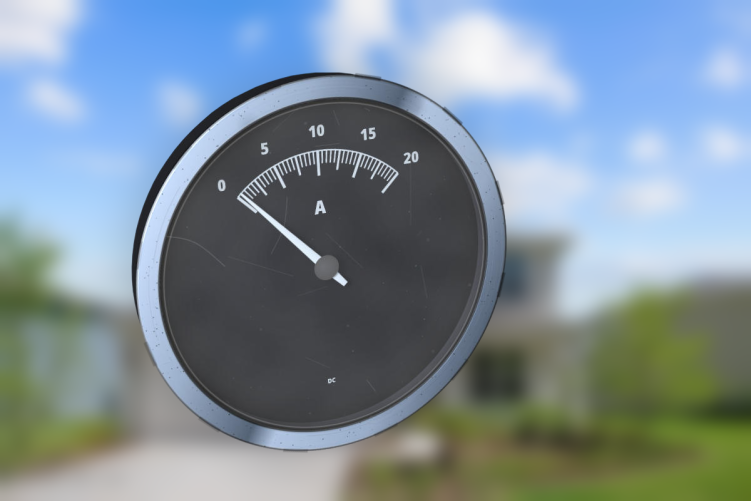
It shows 0.5 A
